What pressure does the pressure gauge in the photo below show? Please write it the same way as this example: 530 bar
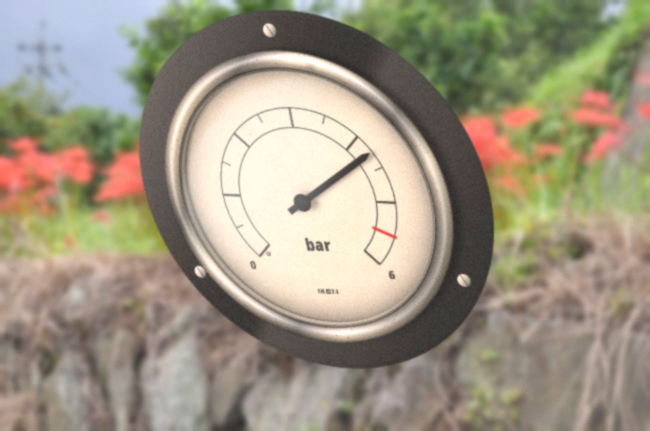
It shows 4.25 bar
